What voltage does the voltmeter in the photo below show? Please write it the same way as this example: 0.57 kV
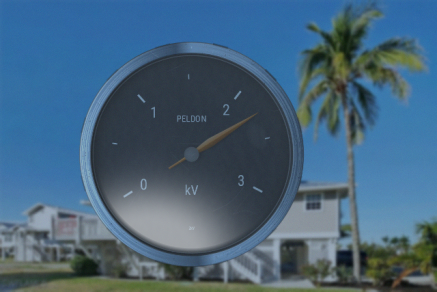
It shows 2.25 kV
